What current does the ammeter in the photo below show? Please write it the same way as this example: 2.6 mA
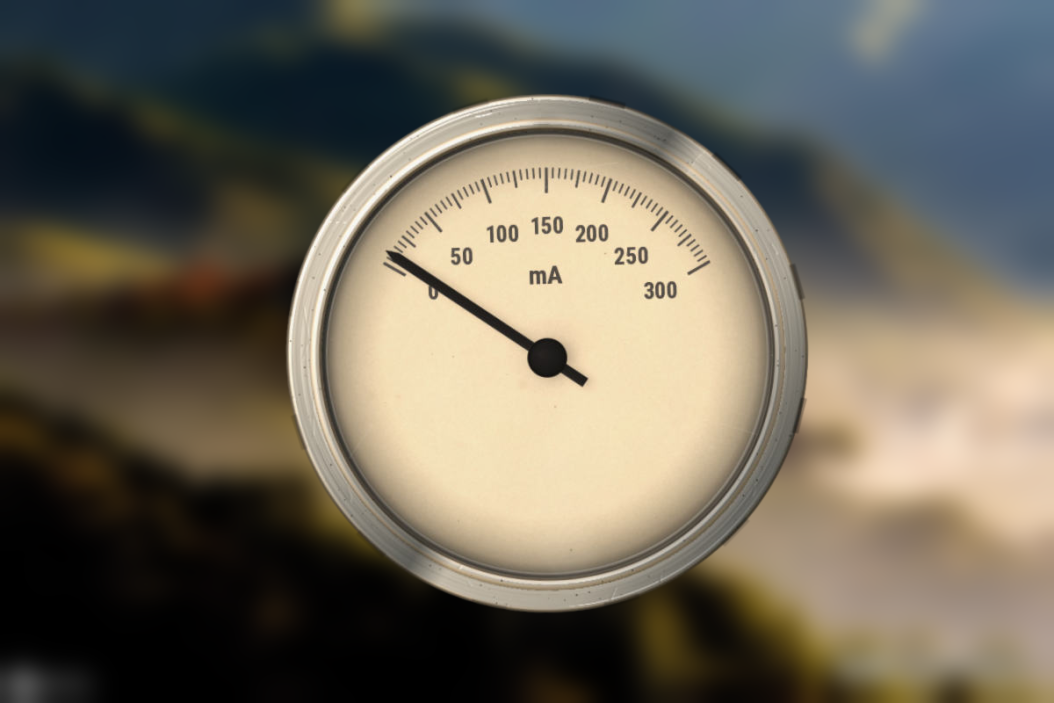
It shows 10 mA
